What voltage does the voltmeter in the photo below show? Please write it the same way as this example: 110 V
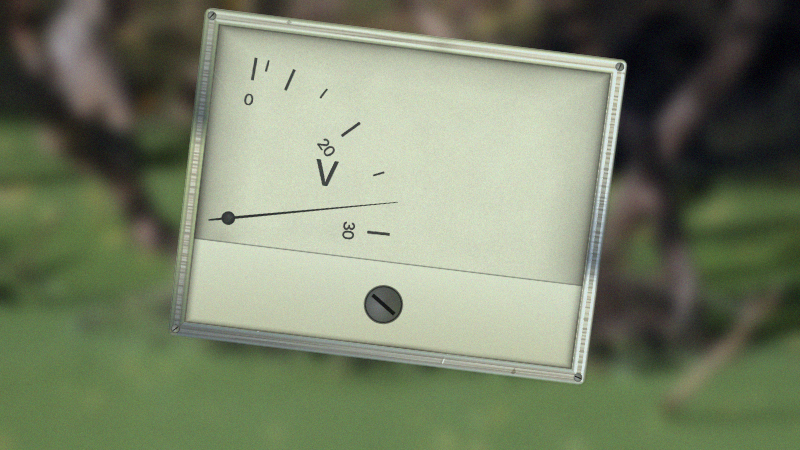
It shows 27.5 V
